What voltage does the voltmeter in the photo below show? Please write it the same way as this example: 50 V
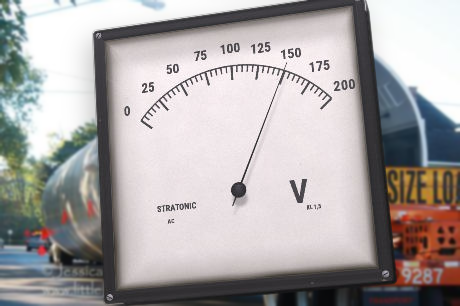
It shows 150 V
